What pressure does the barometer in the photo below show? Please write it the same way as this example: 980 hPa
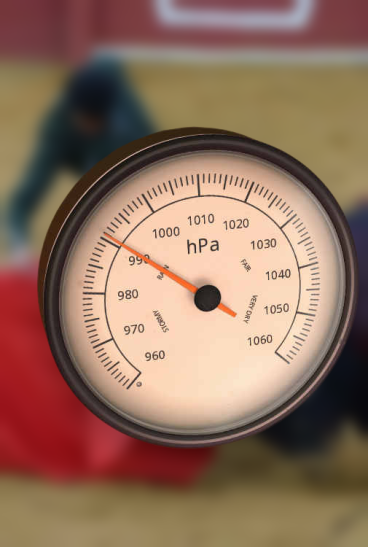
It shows 991 hPa
